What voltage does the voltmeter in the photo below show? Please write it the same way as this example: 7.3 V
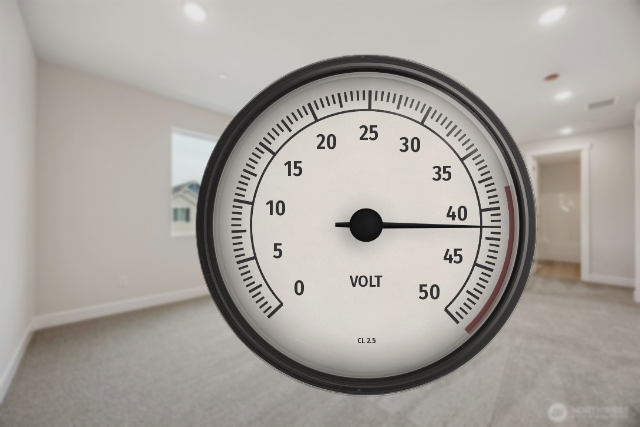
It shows 41.5 V
